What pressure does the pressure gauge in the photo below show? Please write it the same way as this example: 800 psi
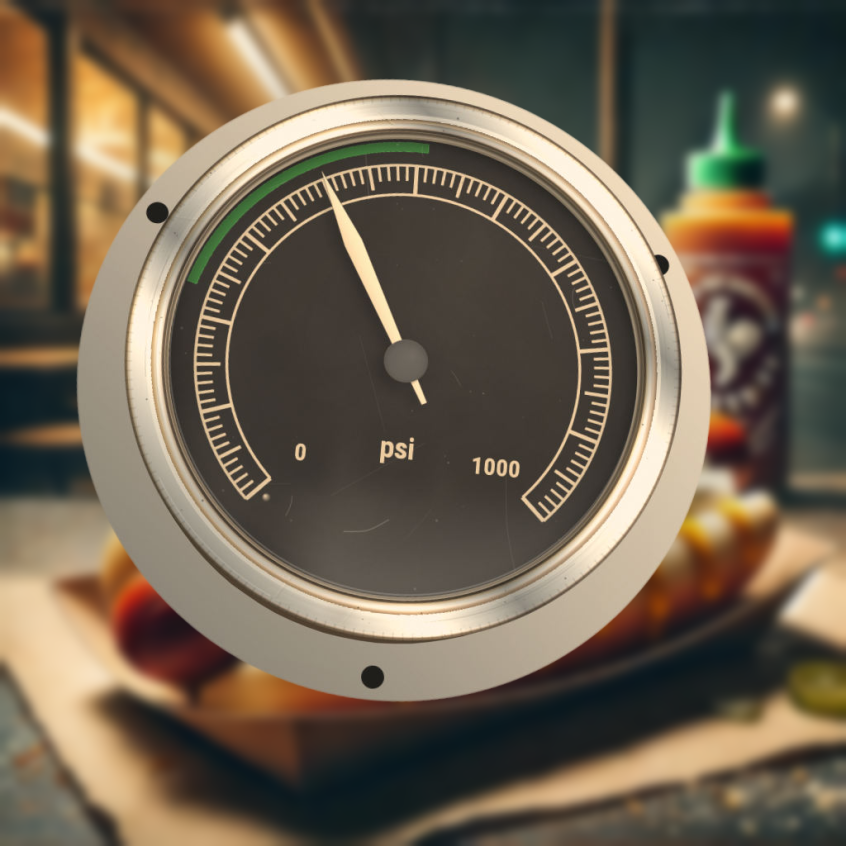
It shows 400 psi
